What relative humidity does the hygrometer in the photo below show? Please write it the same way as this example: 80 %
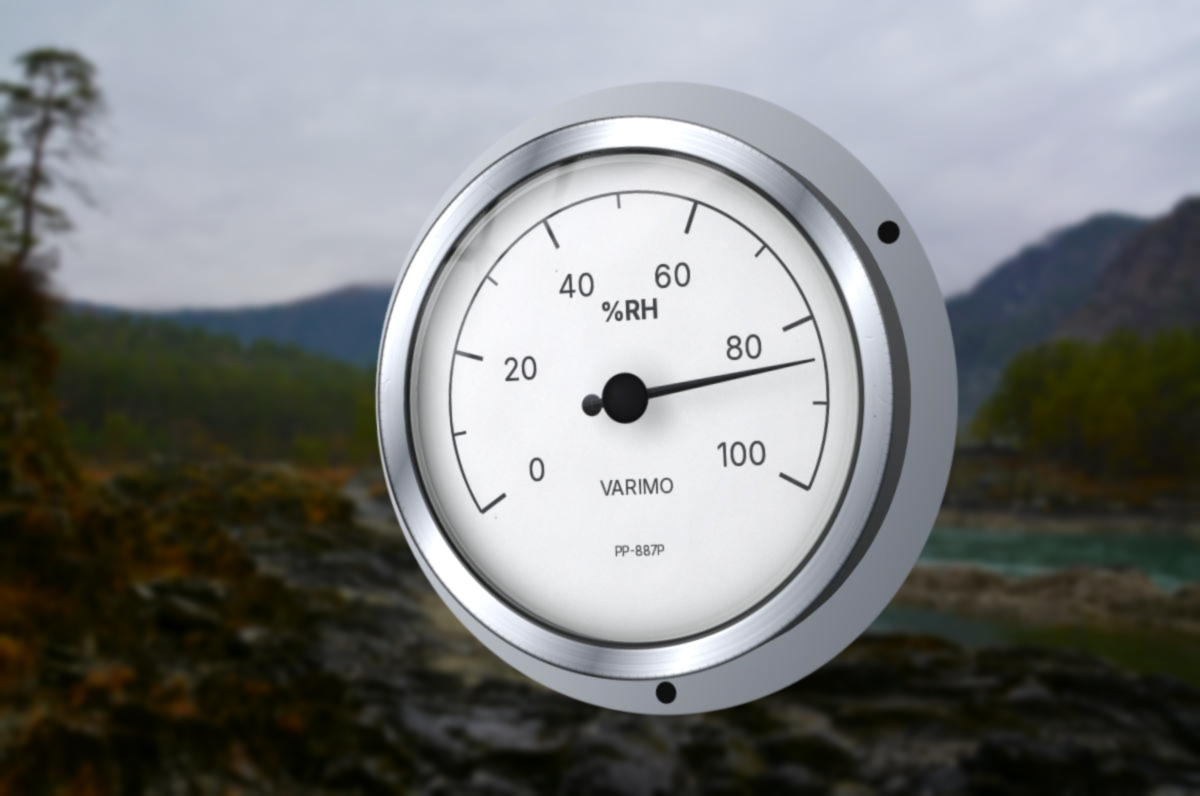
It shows 85 %
